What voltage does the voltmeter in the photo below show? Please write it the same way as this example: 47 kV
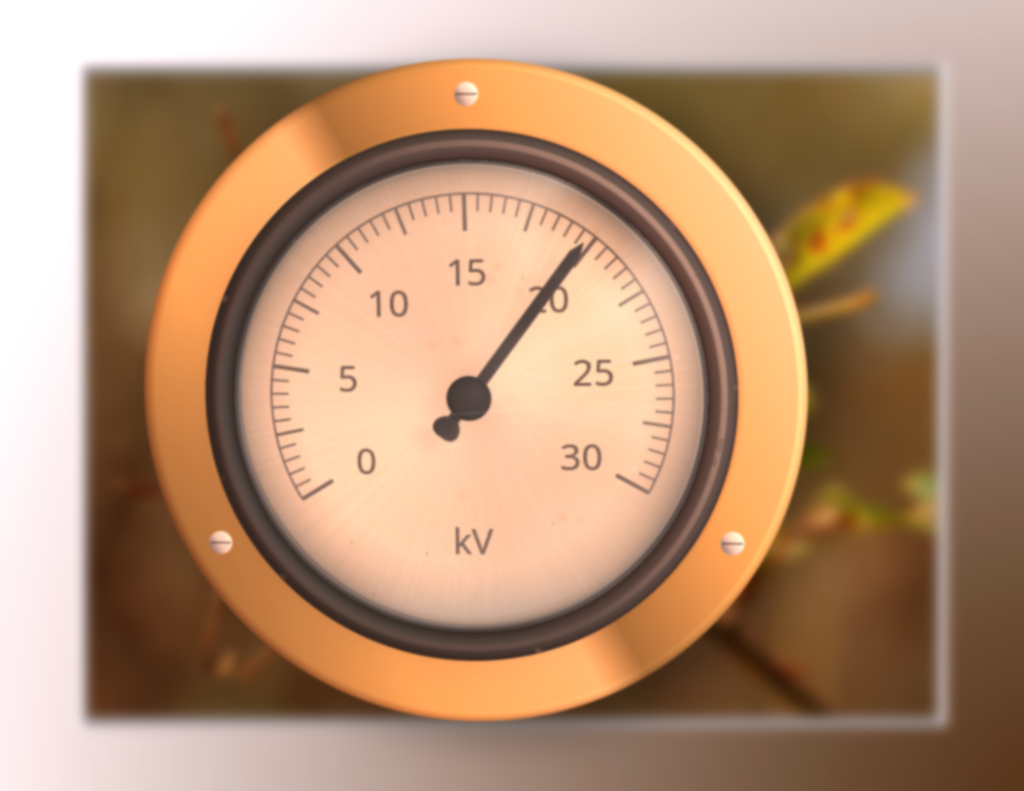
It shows 19.75 kV
